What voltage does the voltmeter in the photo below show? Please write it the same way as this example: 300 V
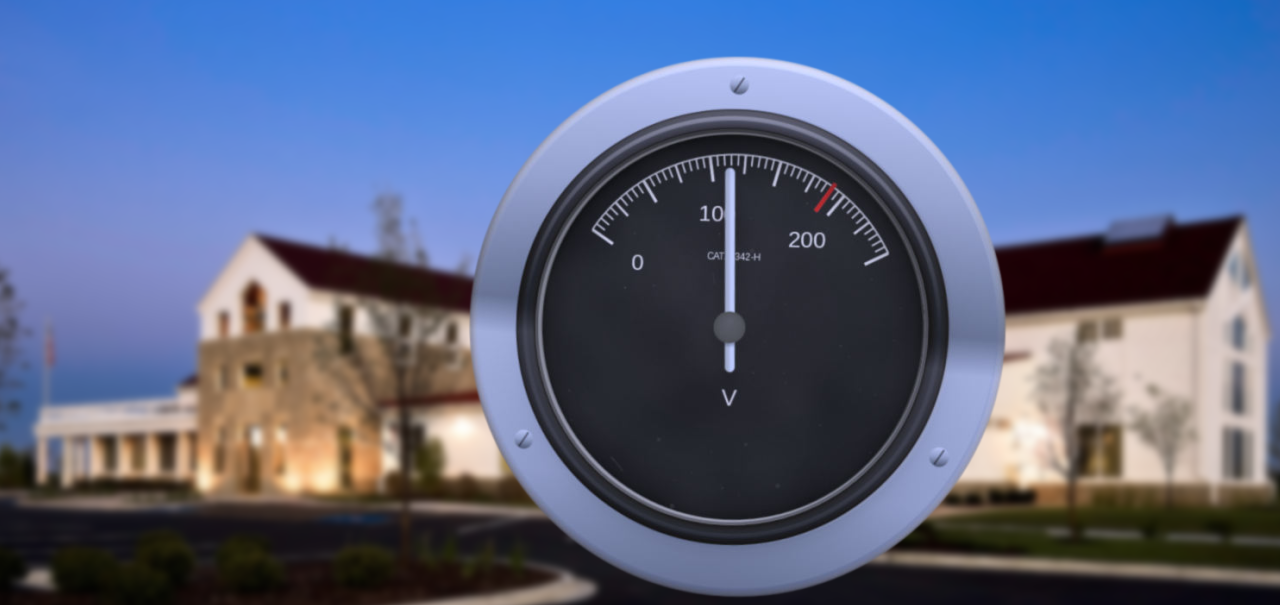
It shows 115 V
